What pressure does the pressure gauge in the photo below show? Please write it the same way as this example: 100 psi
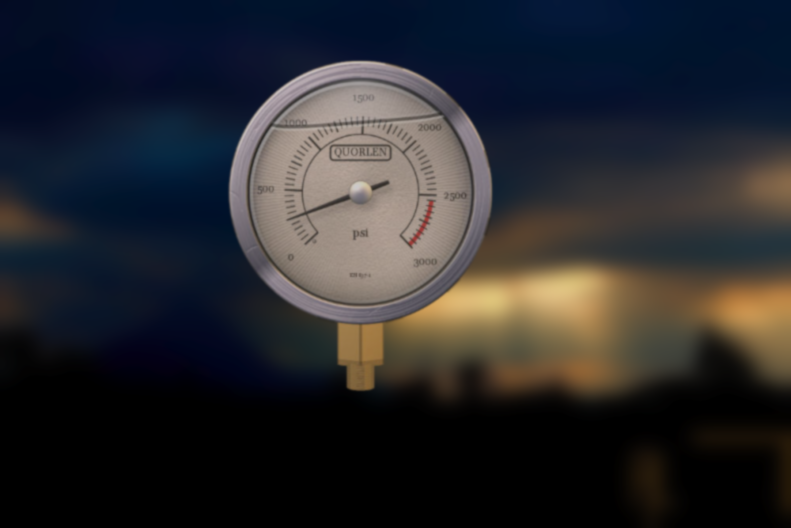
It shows 250 psi
